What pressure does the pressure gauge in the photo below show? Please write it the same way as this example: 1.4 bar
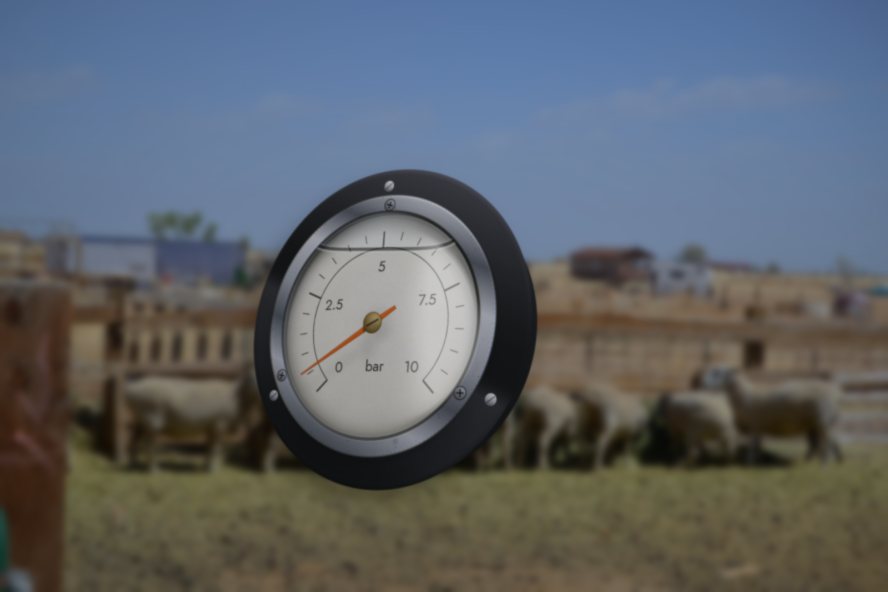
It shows 0.5 bar
